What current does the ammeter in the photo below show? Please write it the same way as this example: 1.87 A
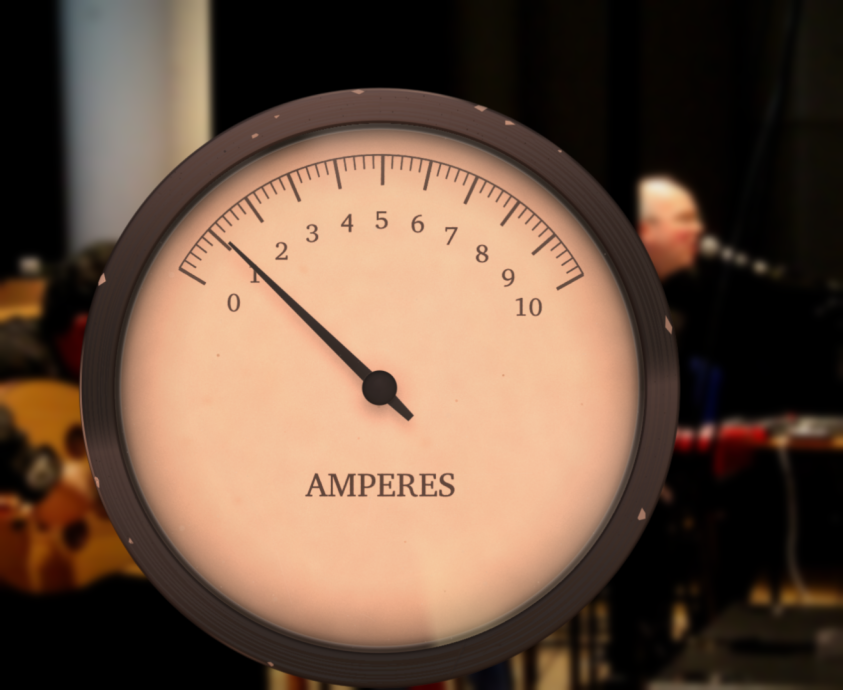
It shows 1.1 A
